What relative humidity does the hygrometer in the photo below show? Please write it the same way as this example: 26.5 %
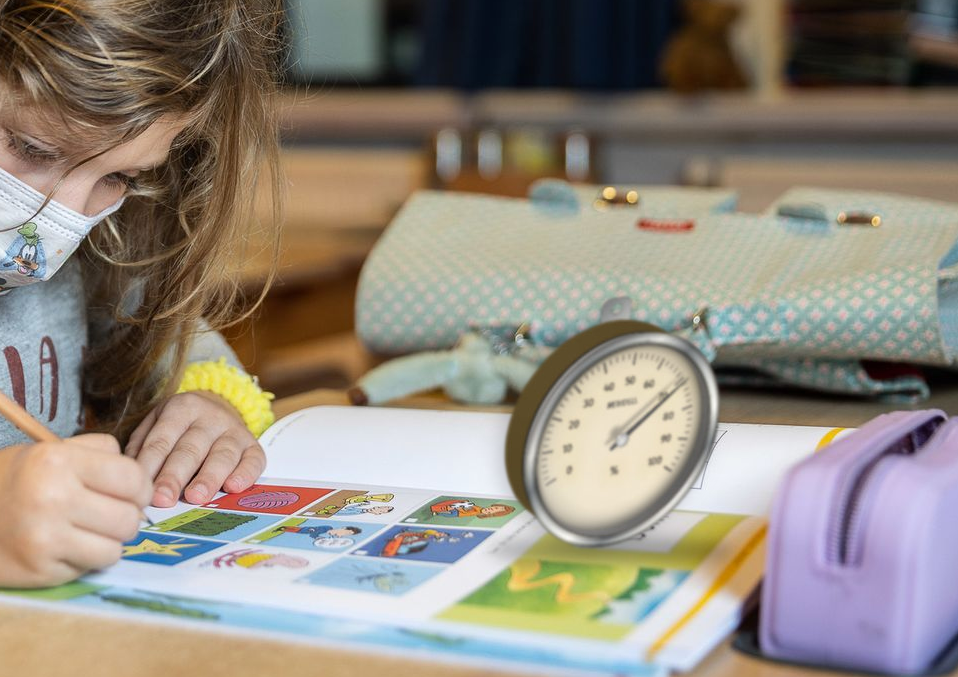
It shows 70 %
